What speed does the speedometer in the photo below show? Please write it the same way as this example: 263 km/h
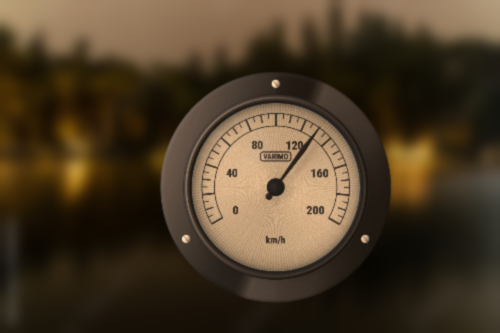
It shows 130 km/h
